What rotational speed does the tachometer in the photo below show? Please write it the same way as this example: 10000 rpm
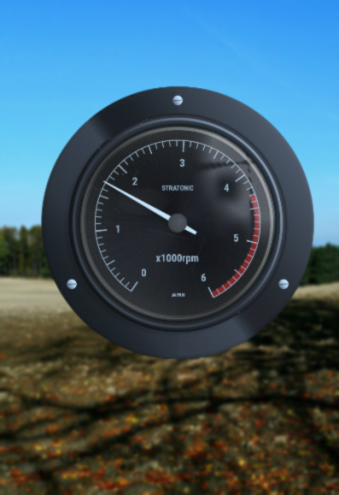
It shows 1700 rpm
